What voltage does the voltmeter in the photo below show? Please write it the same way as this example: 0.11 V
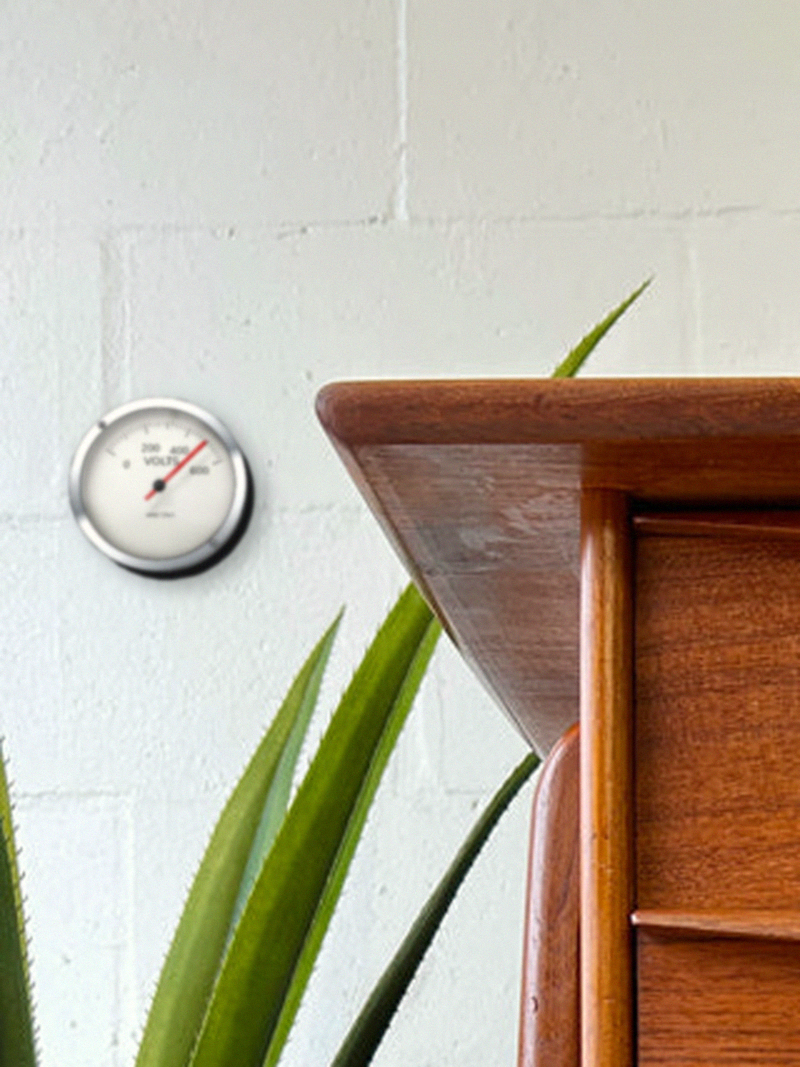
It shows 500 V
